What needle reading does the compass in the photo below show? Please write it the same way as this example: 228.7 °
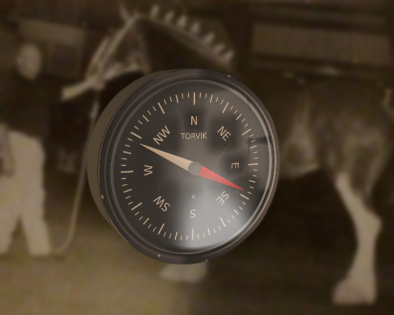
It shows 115 °
